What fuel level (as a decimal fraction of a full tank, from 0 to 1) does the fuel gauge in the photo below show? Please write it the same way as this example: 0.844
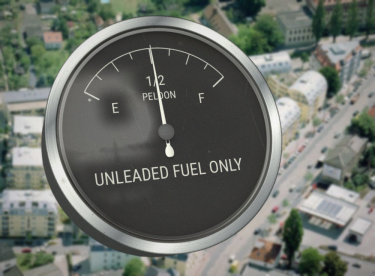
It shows 0.5
